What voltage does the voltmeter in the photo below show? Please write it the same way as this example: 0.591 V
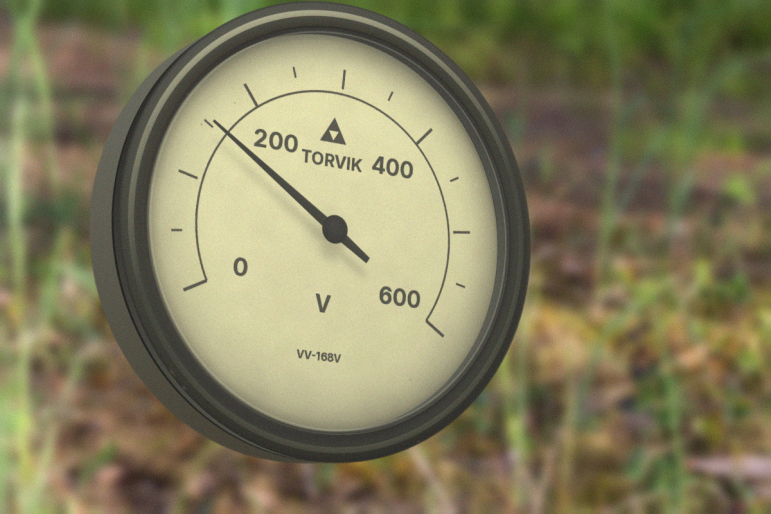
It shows 150 V
